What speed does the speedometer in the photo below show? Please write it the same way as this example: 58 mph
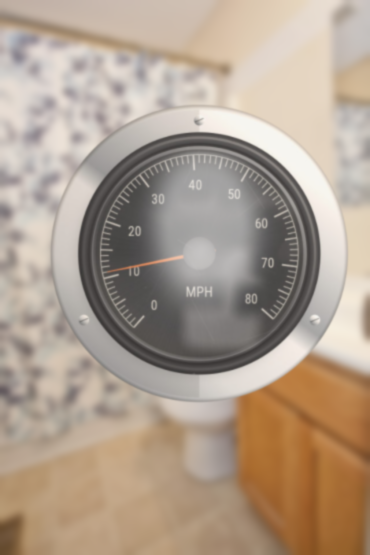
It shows 11 mph
